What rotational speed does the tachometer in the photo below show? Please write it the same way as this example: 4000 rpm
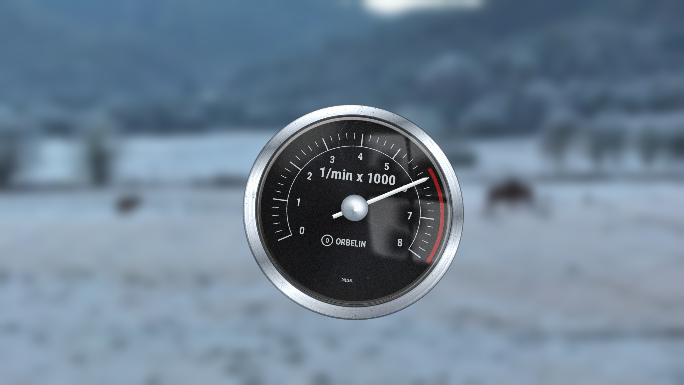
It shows 6000 rpm
